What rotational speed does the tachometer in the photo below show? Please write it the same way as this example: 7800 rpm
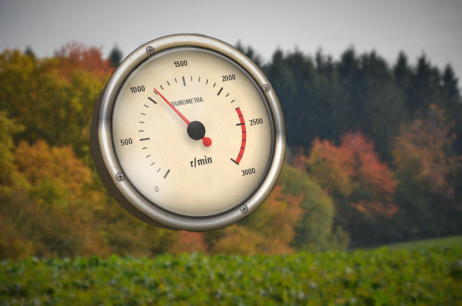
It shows 1100 rpm
